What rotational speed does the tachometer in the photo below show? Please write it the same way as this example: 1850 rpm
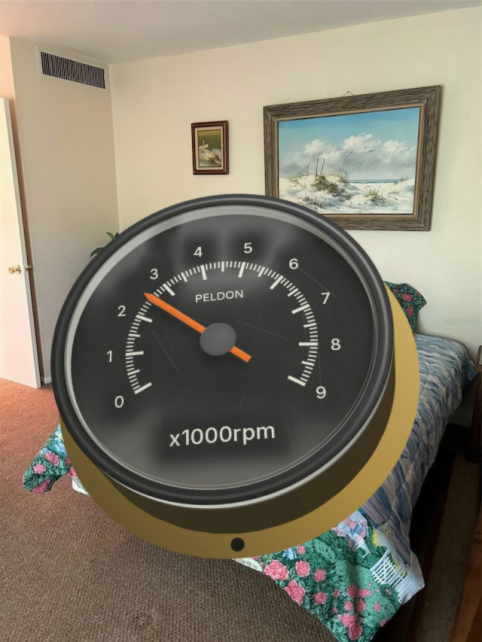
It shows 2500 rpm
